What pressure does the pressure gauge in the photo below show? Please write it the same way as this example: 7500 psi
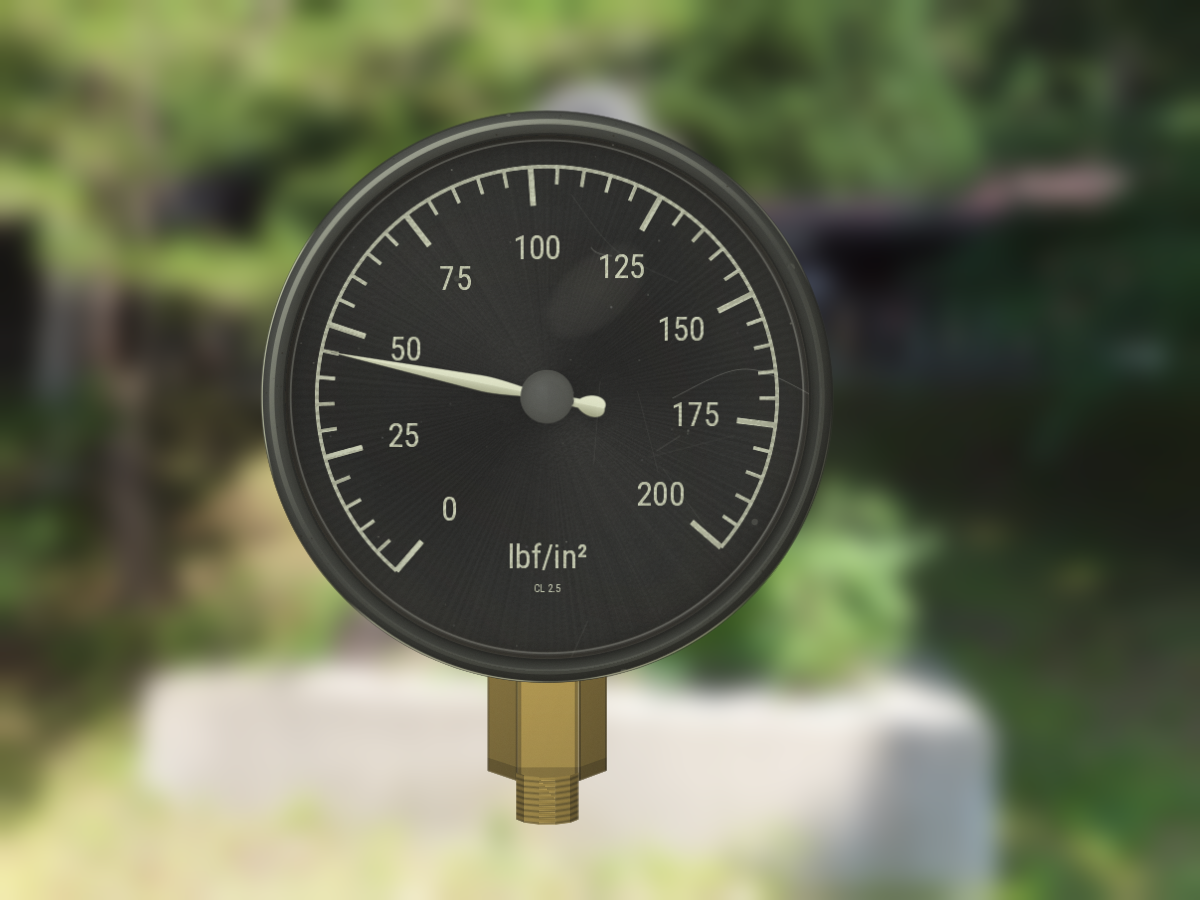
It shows 45 psi
